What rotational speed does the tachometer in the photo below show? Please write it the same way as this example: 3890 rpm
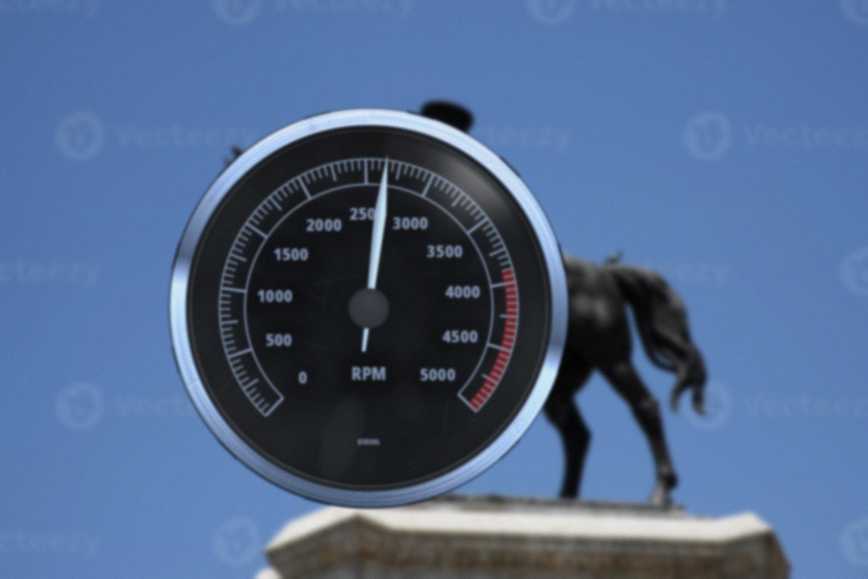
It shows 2650 rpm
